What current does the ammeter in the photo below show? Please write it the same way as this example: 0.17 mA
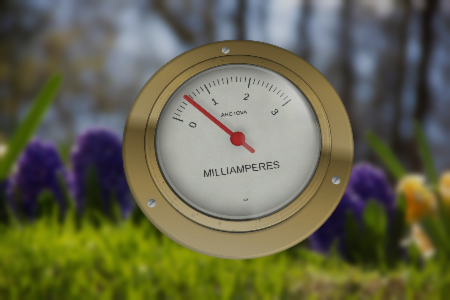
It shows 0.5 mA
